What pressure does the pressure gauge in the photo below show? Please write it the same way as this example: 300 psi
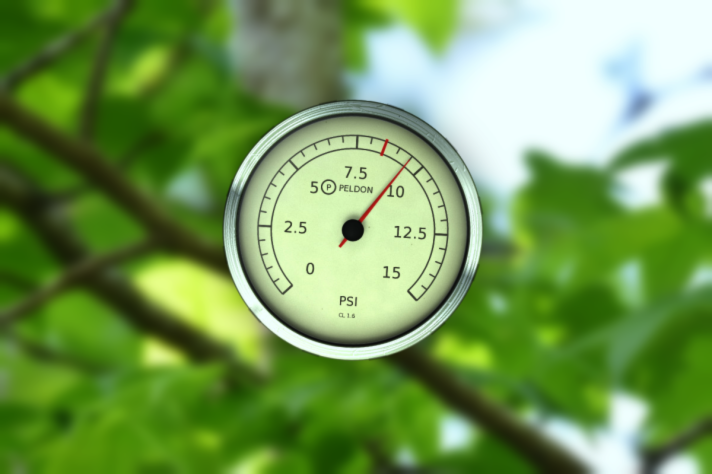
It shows 9.5 psi
